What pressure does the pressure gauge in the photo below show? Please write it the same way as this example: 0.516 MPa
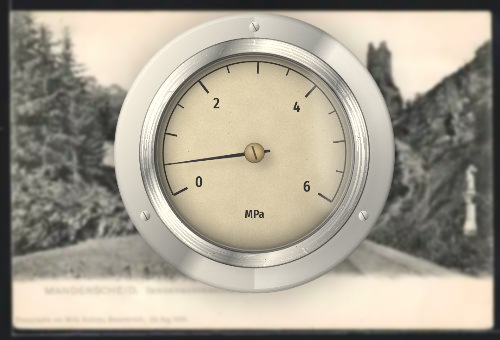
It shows 0.5 MPa
